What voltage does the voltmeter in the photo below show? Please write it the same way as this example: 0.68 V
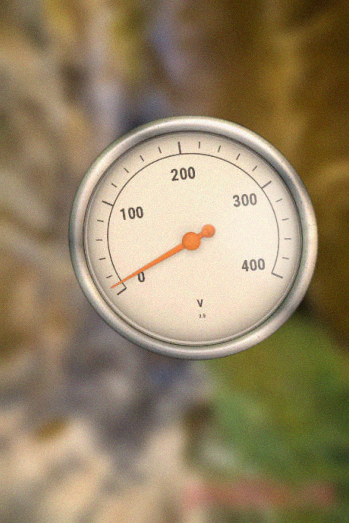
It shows 10 V
